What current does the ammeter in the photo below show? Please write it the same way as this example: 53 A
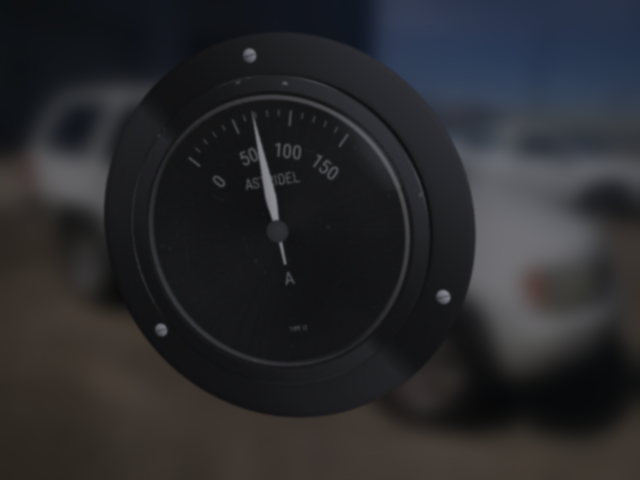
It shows 70 A
